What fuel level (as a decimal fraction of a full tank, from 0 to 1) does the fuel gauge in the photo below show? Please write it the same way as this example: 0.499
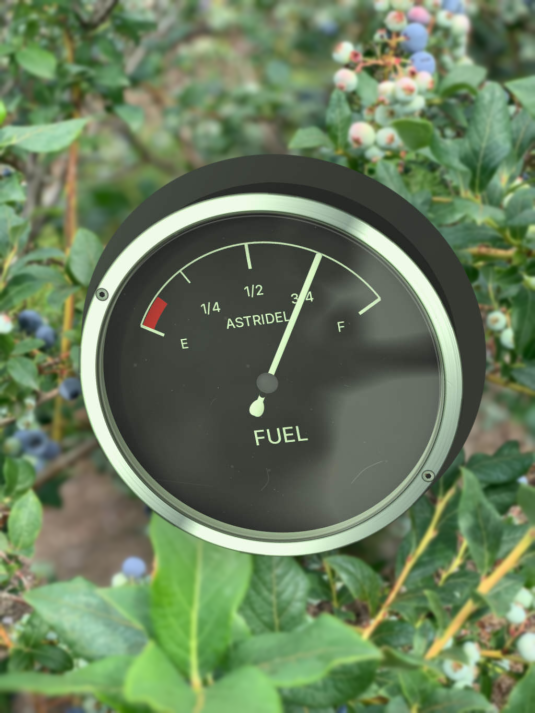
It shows 0.75
